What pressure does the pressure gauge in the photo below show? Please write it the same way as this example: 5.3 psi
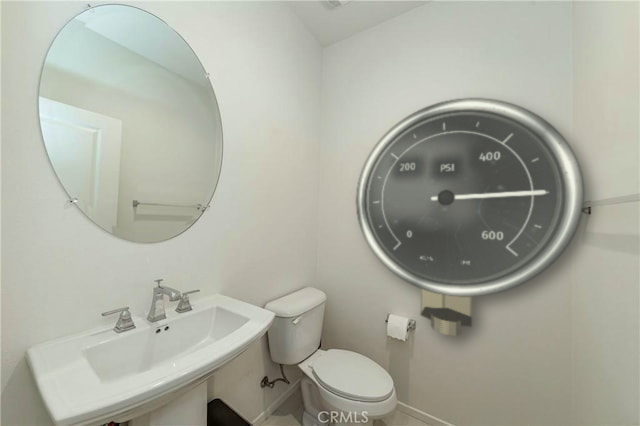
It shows 500 psi
